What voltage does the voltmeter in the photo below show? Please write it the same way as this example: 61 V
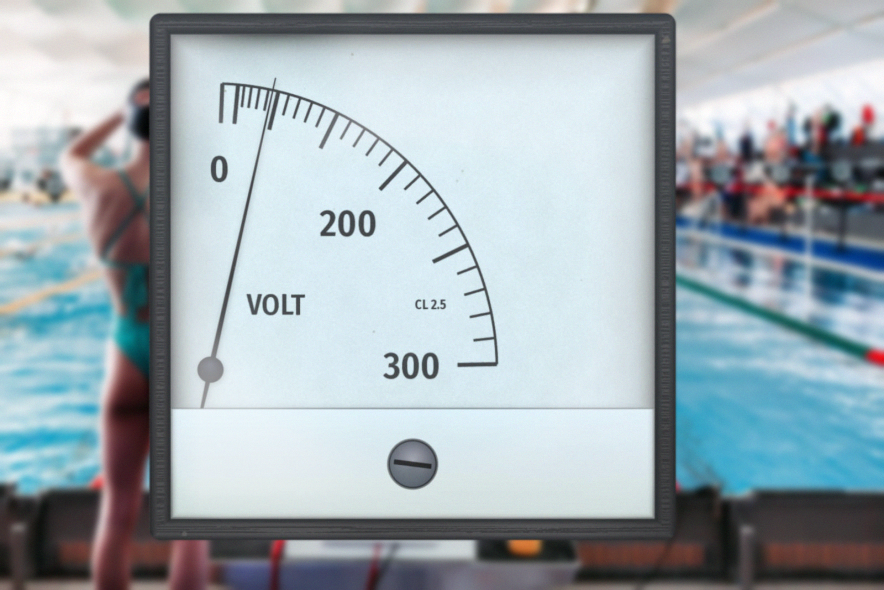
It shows 95 V
